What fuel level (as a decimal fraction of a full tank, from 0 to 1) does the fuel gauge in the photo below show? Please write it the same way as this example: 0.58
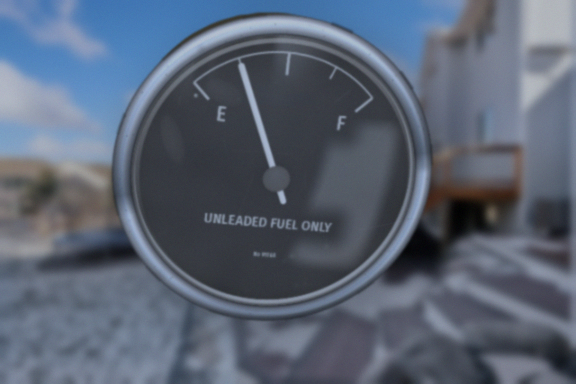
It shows 0.25
